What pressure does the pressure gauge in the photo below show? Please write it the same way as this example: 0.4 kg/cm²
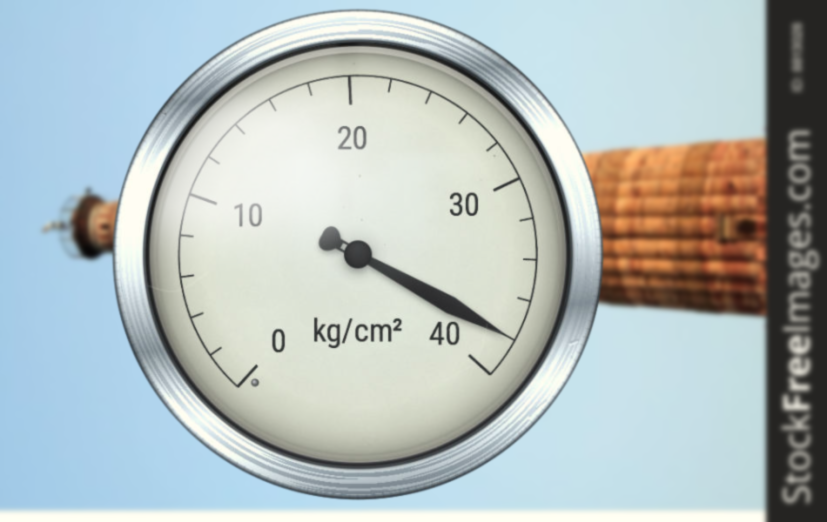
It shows 38 kg/cm²
